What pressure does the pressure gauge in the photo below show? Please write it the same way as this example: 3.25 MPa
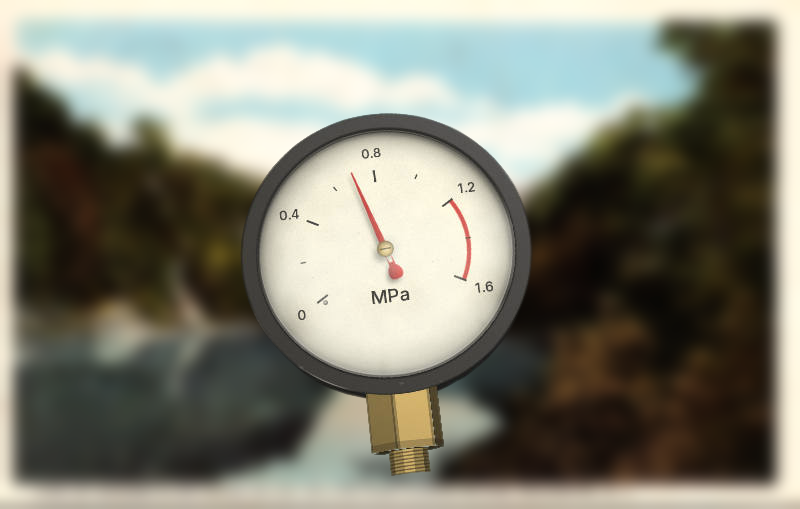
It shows 0.7 MPa
